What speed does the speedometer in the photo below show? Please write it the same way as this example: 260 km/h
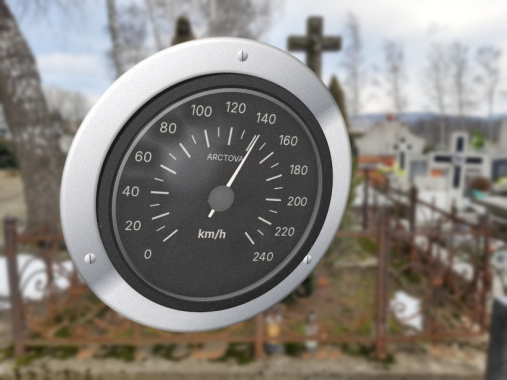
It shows 140 km/h
